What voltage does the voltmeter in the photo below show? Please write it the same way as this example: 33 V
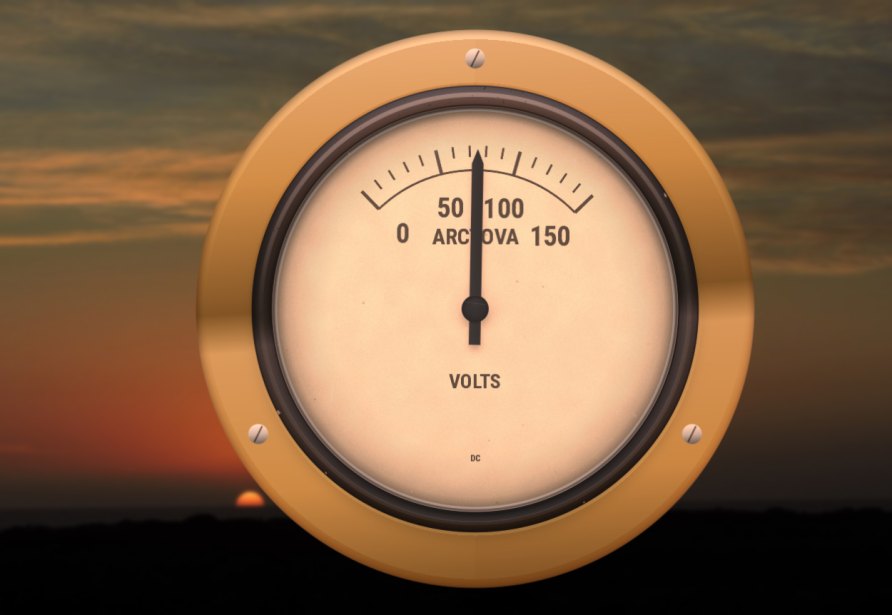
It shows 75 V
